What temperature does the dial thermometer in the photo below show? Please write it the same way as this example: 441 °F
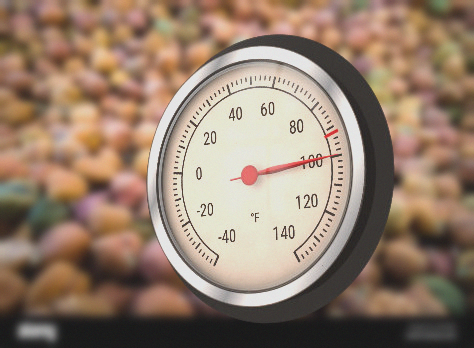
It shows 100 °F
